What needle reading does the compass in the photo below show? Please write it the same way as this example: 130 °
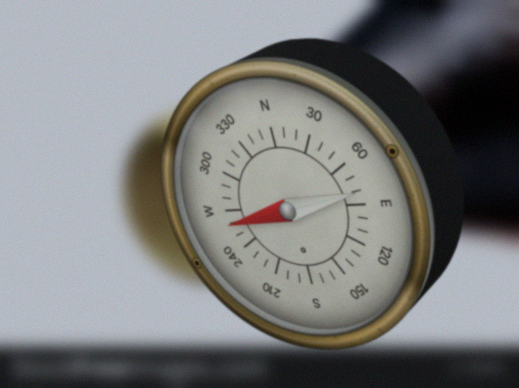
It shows 260 °
